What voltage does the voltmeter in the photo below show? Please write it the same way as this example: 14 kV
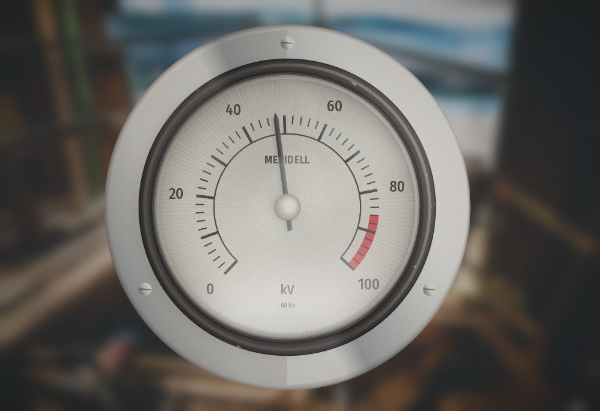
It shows 48 kV
